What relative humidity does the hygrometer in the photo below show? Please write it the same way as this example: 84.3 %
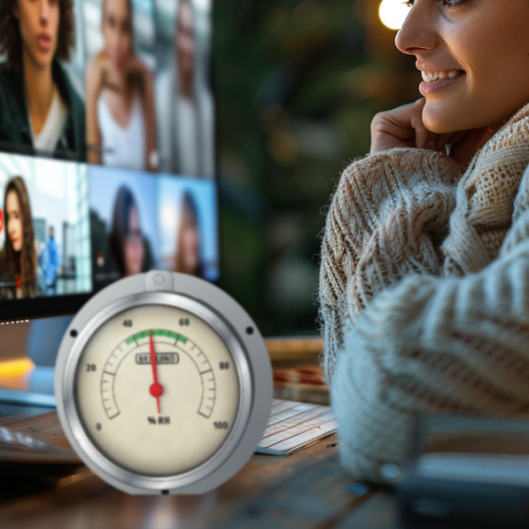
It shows 48 %
